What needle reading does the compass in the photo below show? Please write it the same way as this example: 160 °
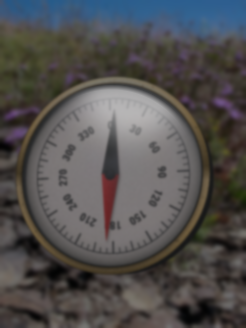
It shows 185 °
